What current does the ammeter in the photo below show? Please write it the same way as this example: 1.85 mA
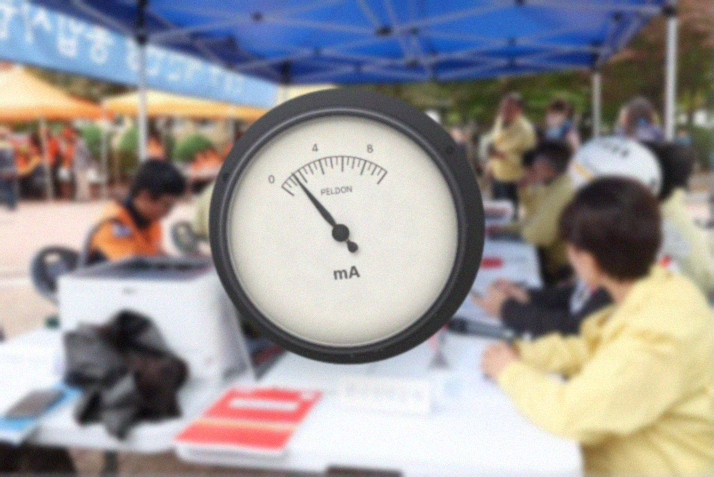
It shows 1.5 mA
